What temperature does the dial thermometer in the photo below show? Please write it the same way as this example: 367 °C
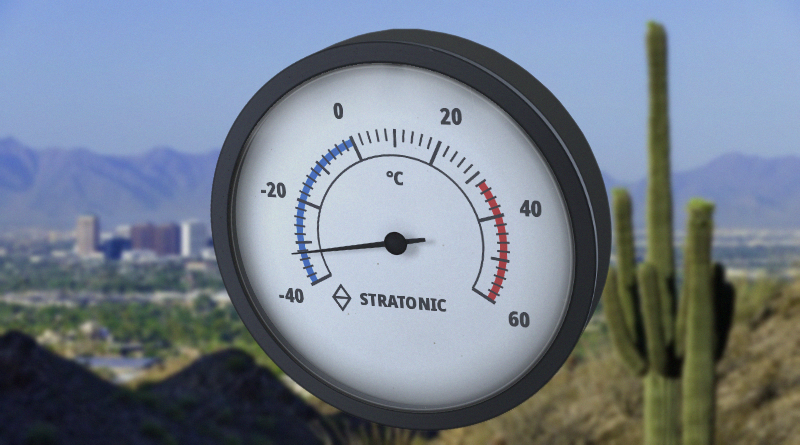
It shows -32 °C
